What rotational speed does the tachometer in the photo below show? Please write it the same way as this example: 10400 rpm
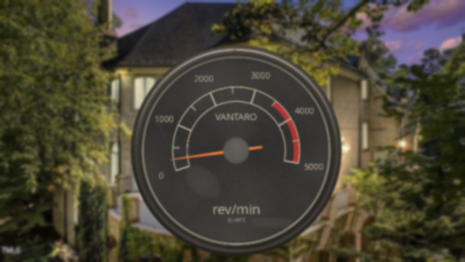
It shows 250 rpm
